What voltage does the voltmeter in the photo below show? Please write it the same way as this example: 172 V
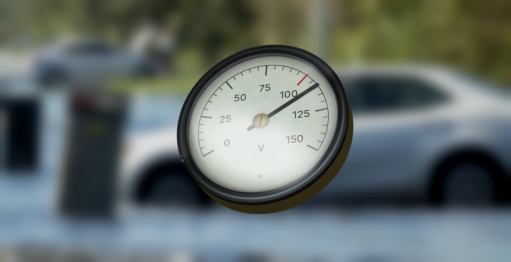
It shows 110 V
